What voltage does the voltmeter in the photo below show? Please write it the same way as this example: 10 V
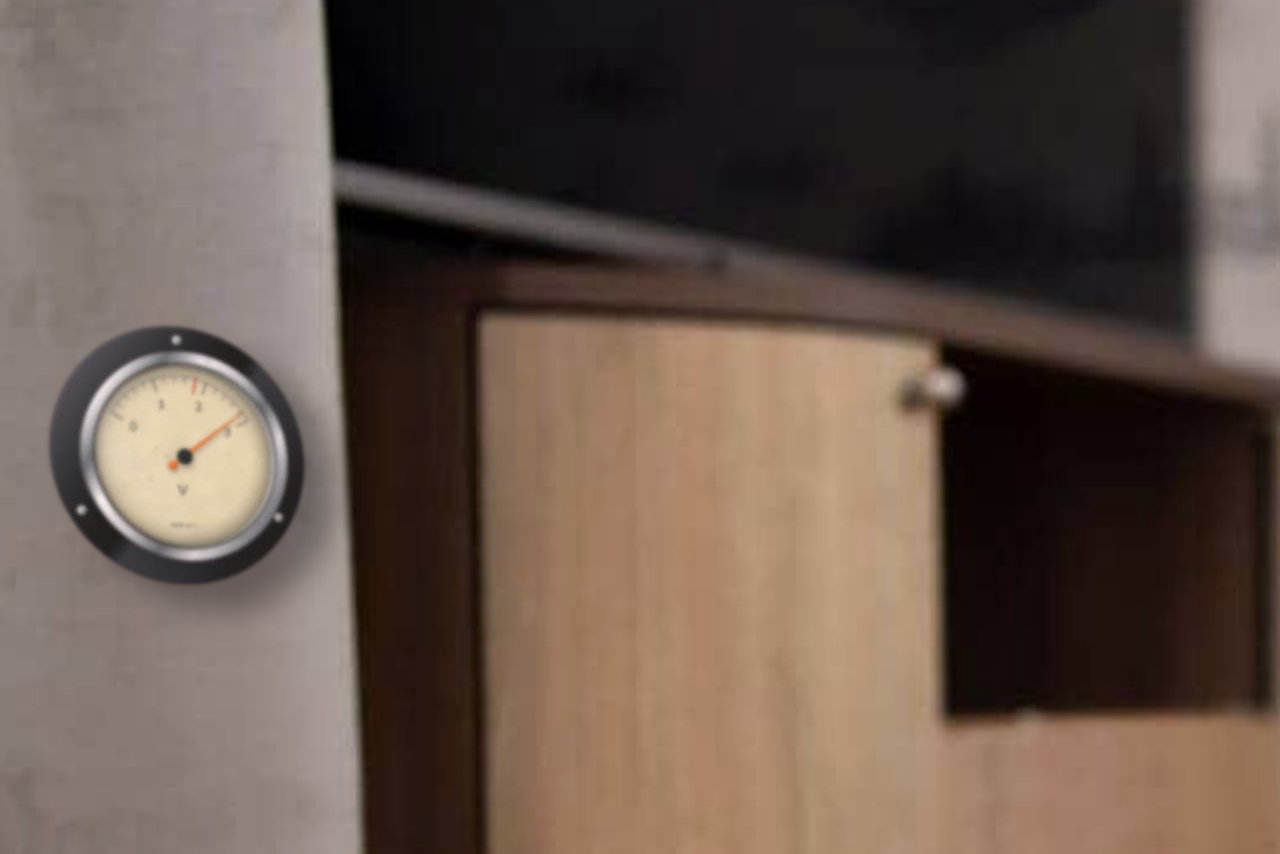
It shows 2.8 V
